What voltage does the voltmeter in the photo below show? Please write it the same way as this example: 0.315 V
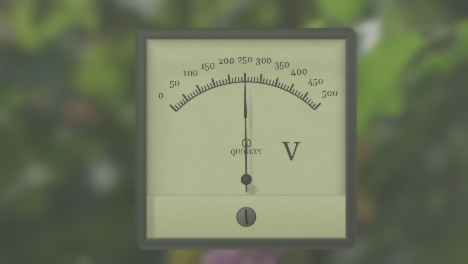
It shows 250 V
